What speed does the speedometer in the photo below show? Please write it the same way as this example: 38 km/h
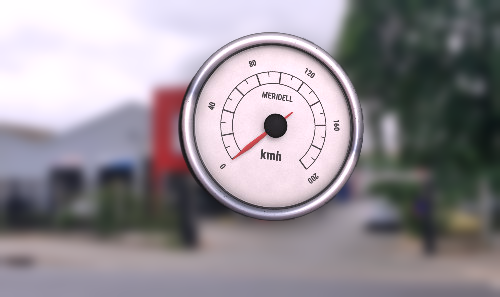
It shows 0 km/h
